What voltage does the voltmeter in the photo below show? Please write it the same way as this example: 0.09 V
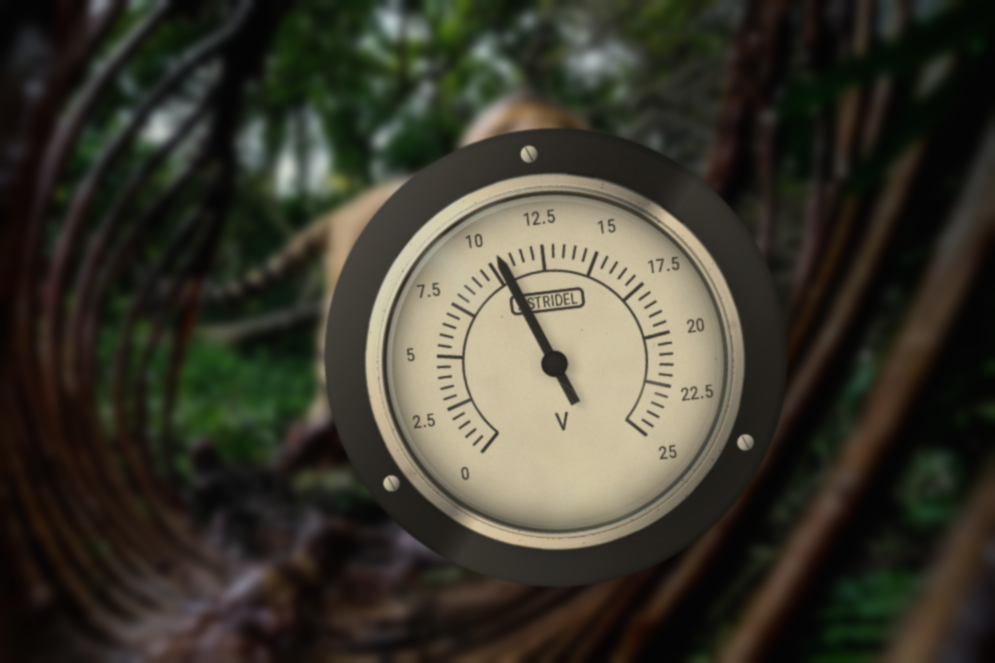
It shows 10.5 V
